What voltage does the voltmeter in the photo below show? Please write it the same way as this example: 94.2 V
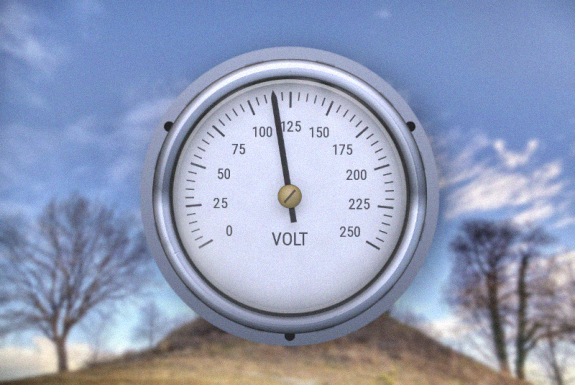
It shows 115 V
